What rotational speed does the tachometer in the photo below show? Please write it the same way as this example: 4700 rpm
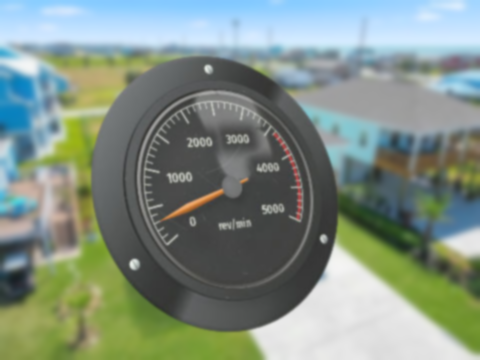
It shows 300 rpm
